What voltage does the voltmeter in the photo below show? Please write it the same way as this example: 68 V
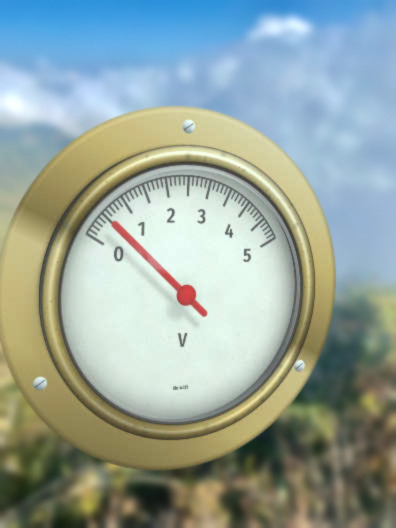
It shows 0.5 V
